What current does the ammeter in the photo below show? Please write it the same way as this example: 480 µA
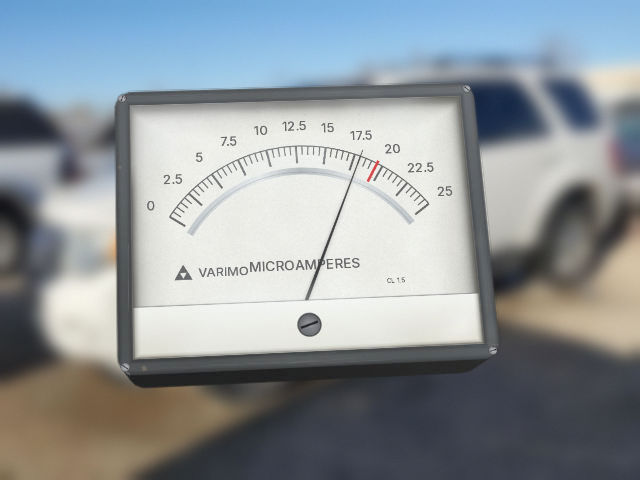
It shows 18 µA
